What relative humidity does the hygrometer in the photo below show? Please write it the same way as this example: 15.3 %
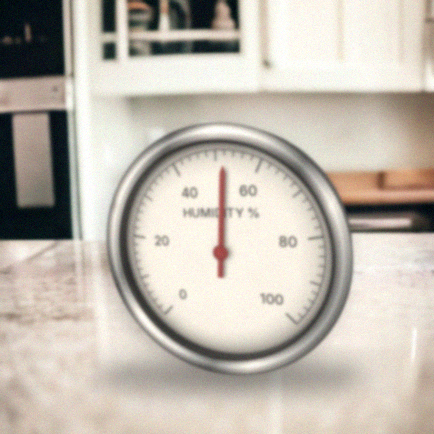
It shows 52 %
